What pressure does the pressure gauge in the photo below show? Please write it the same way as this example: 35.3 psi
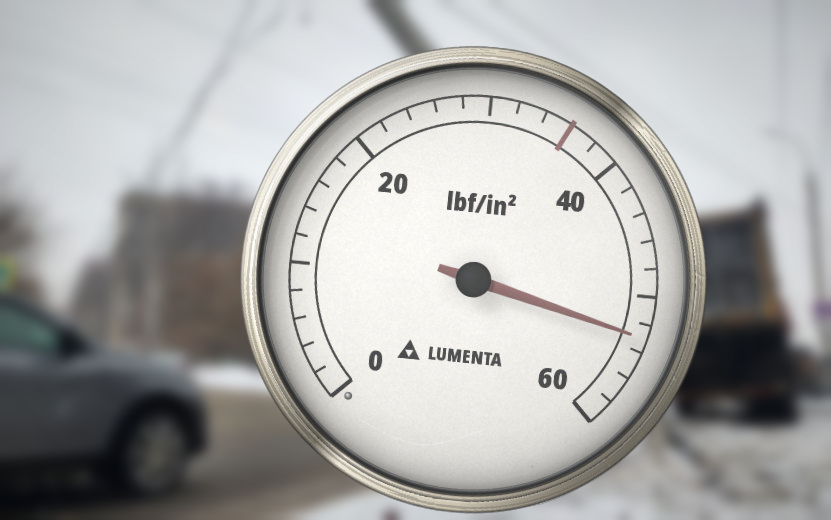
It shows 53 psi
